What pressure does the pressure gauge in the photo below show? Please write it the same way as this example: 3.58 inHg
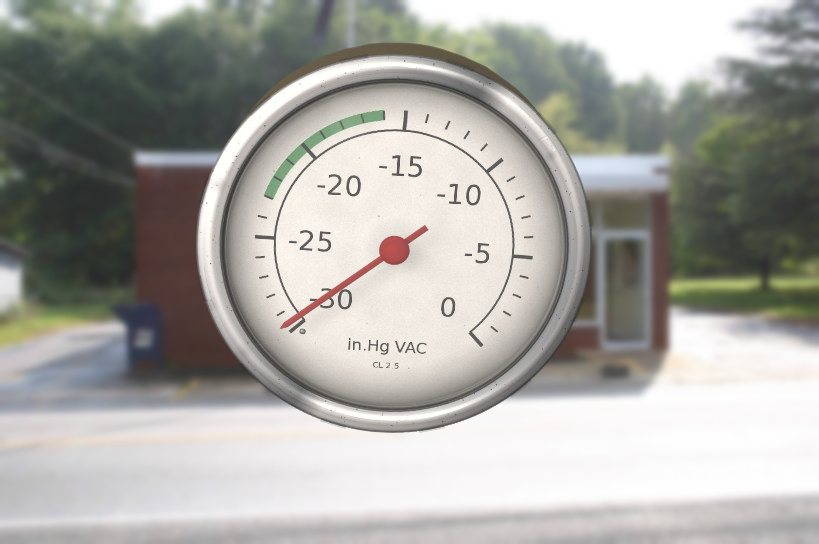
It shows -29.5 inHg
